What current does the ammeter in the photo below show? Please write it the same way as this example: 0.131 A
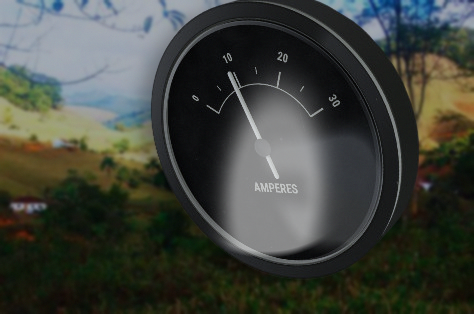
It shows 10 A
